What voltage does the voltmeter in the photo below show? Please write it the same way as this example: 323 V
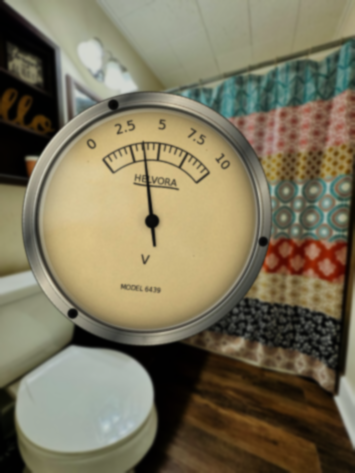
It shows 3.5 V
